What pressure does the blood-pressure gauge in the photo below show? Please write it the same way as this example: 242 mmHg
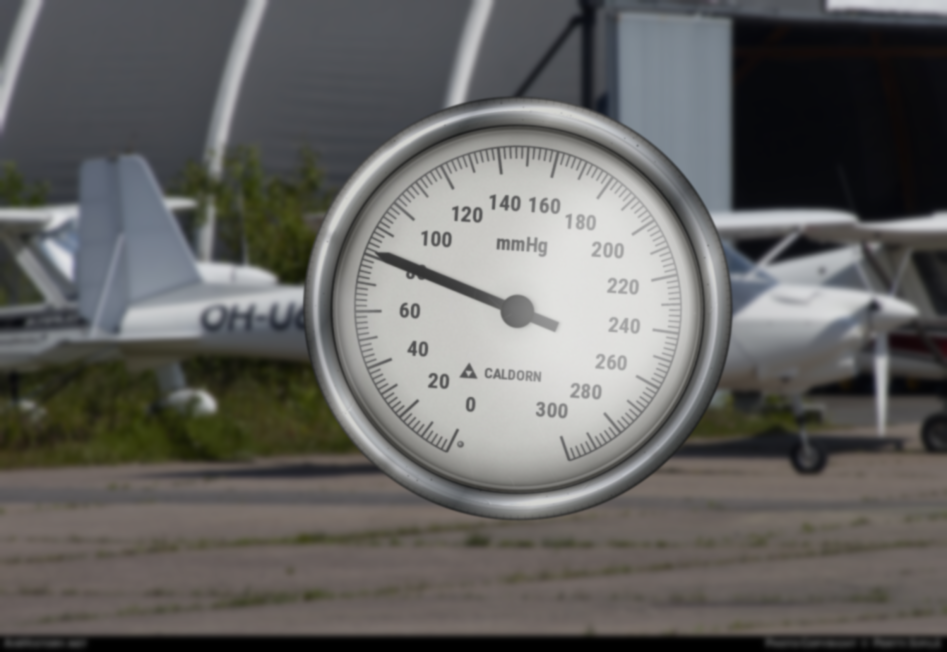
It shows 82 mmHg
